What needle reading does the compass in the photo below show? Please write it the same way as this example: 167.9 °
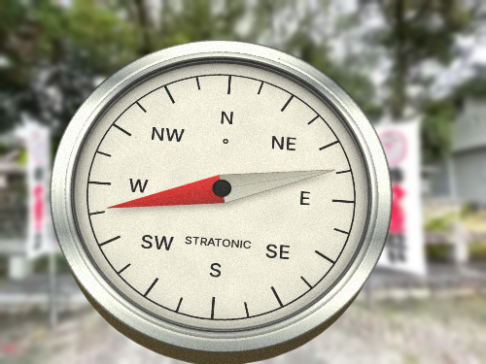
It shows 255 °
